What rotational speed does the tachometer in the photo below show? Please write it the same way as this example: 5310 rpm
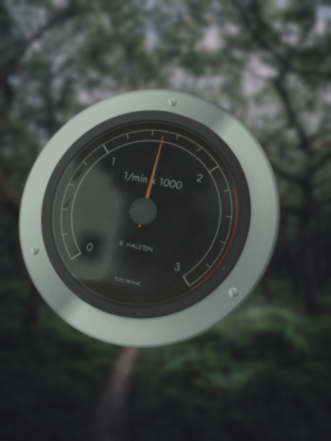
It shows 1500 rpm
